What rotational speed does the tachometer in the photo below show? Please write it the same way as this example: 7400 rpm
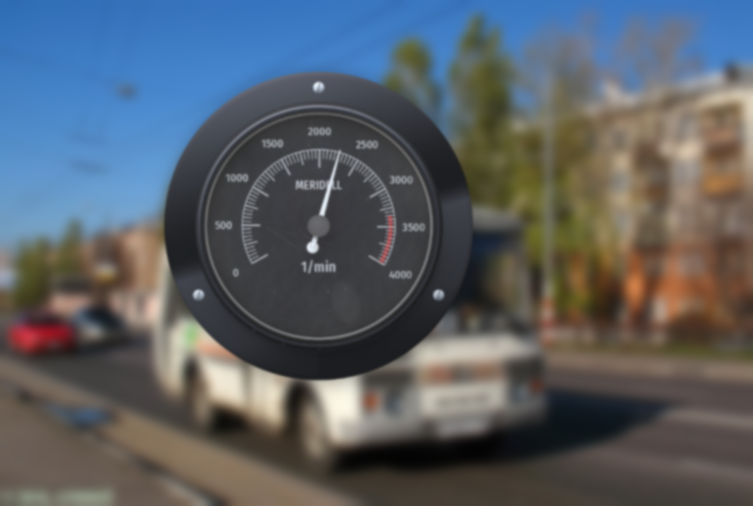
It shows 2250 rpm
